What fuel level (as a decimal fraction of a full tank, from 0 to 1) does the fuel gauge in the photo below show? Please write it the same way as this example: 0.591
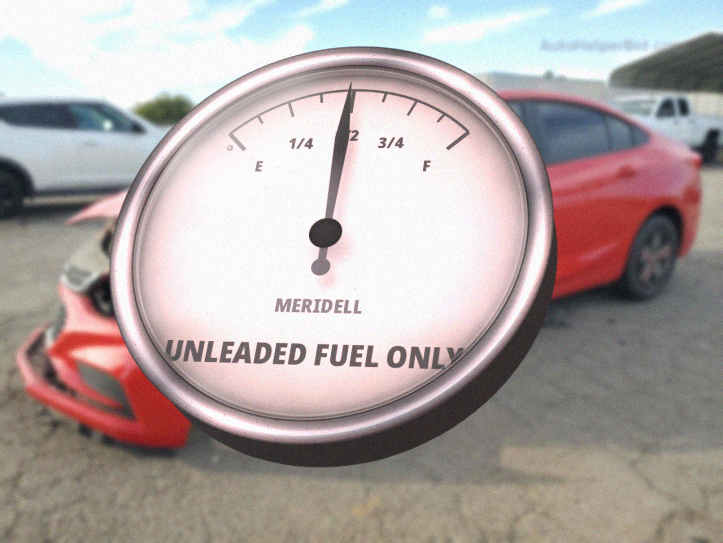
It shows 0.5
